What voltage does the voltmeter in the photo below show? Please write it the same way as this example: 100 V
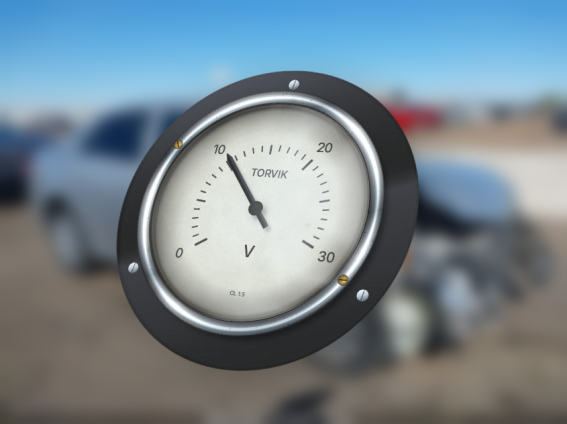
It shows 10.5 V
